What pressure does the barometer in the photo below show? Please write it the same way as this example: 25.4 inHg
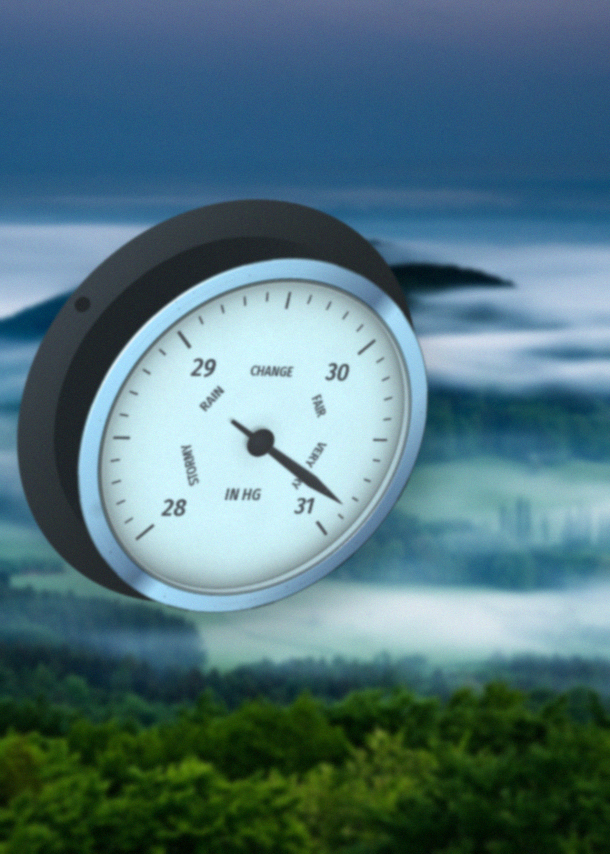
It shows 30.85 inHg
